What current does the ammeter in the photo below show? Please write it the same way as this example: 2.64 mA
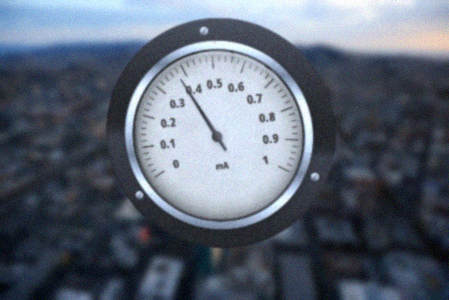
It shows 0.38 mA
